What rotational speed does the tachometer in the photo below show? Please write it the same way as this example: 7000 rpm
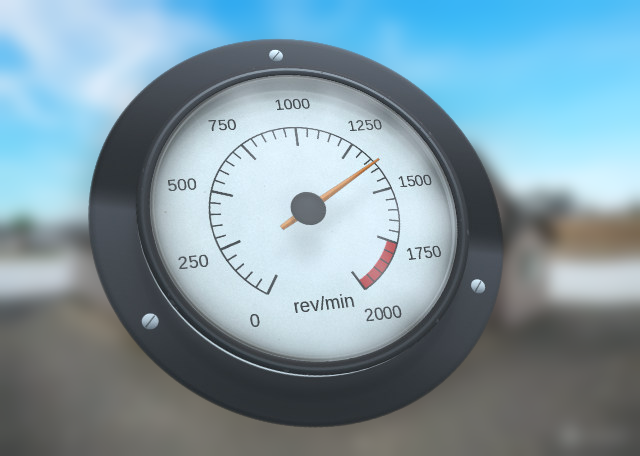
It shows 1375 rpm
